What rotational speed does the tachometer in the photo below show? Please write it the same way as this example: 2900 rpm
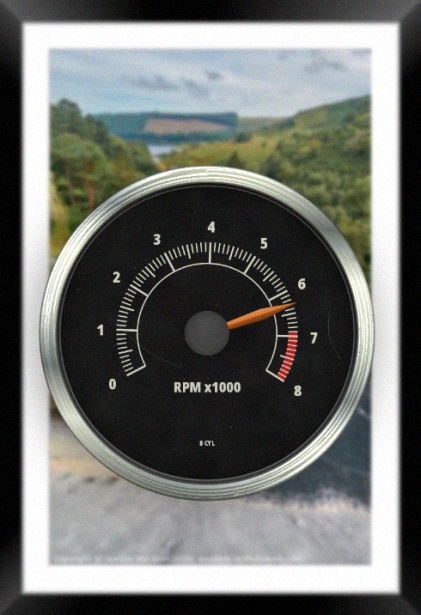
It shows 6300 rpm
